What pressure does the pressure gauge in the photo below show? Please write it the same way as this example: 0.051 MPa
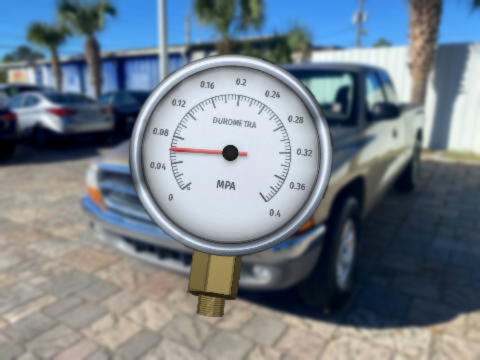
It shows 0.06 MPa
